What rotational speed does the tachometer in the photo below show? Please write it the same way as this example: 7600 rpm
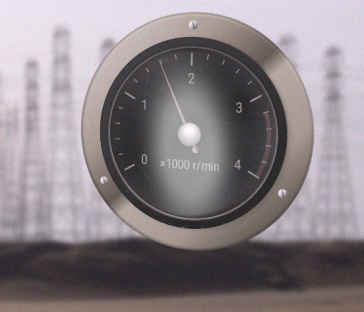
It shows 1600 rpm
